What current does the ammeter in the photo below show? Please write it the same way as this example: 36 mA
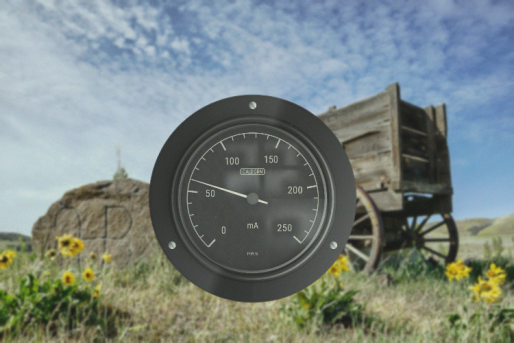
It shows 60 mA
